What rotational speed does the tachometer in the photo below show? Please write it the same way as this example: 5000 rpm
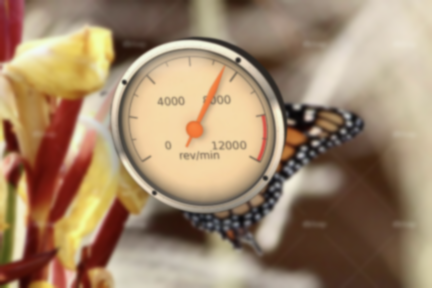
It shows 7500 rpm
